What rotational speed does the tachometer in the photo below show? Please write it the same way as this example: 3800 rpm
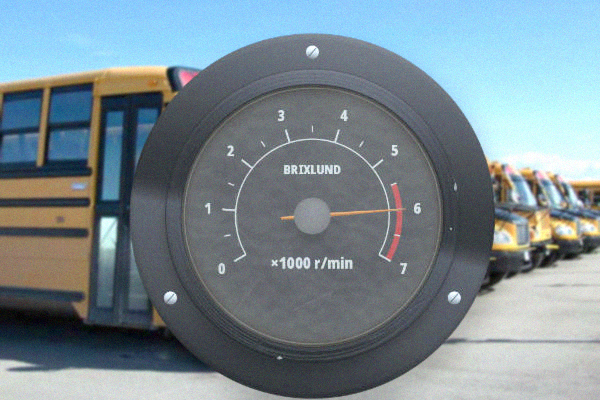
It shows 6000 rpm
